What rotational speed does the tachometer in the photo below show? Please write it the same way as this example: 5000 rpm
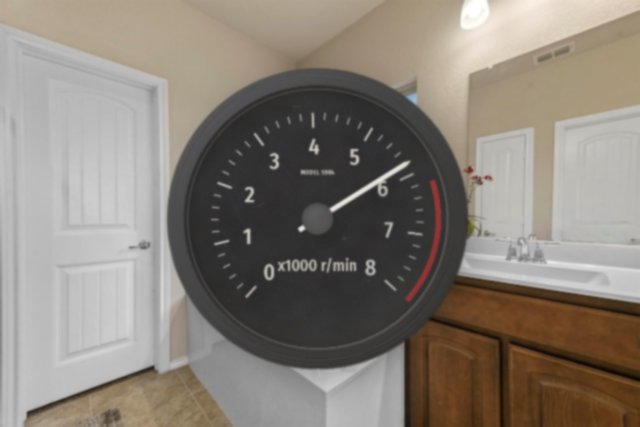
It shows 5800 rpm
